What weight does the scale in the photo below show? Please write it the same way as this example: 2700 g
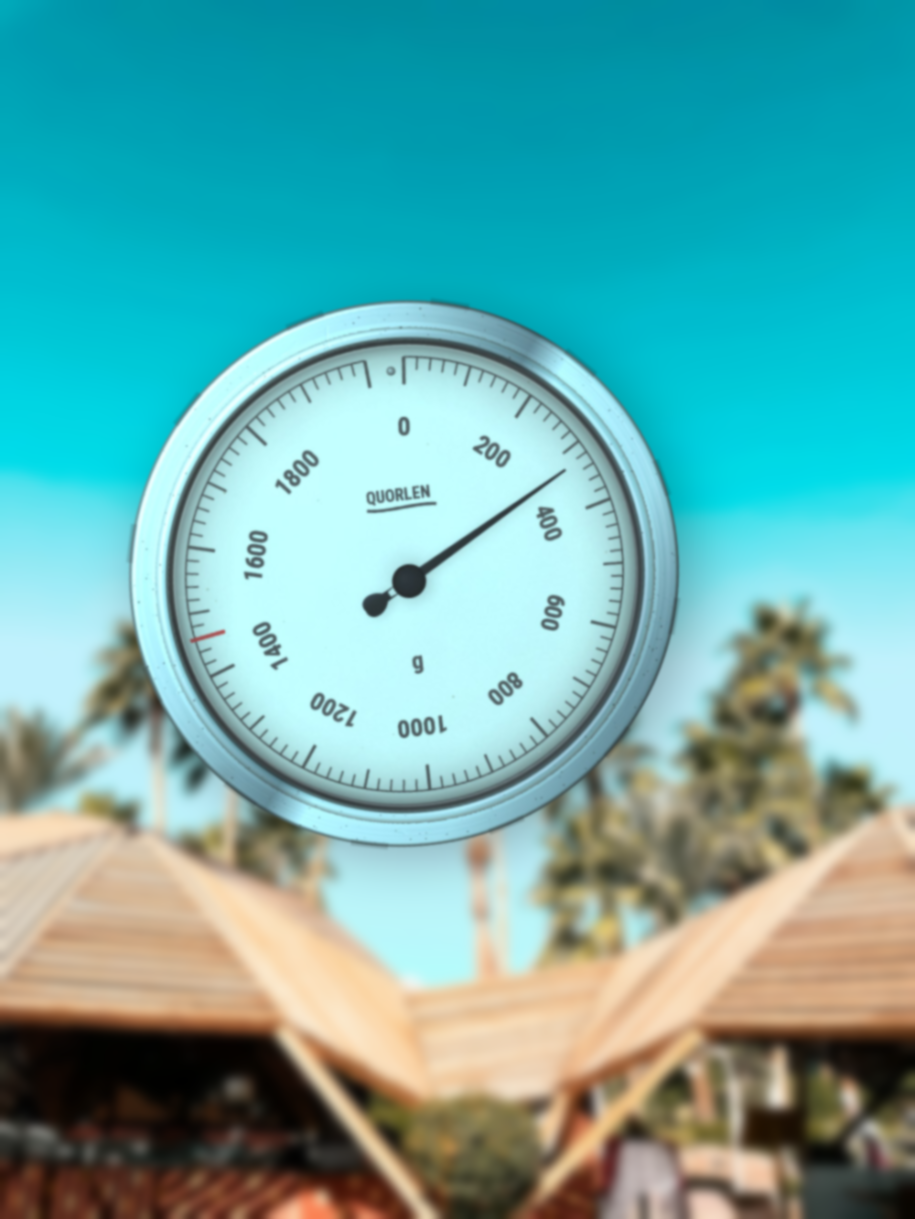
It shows 320 g
